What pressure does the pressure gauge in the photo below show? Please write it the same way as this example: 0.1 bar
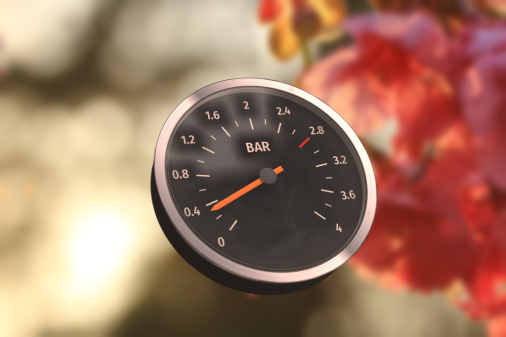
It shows 0.3 bar
